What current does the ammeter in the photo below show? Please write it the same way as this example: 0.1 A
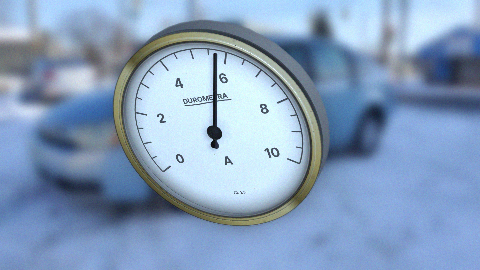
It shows 5.75 A
